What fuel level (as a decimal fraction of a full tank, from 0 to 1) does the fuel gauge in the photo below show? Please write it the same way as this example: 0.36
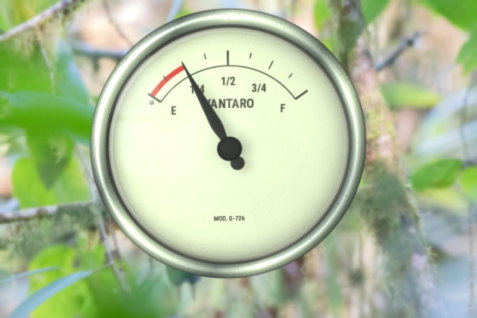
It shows 0.25
